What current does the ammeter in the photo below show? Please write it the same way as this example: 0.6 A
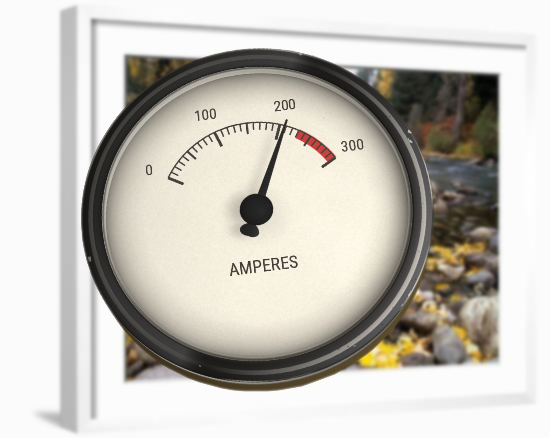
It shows 210 A
